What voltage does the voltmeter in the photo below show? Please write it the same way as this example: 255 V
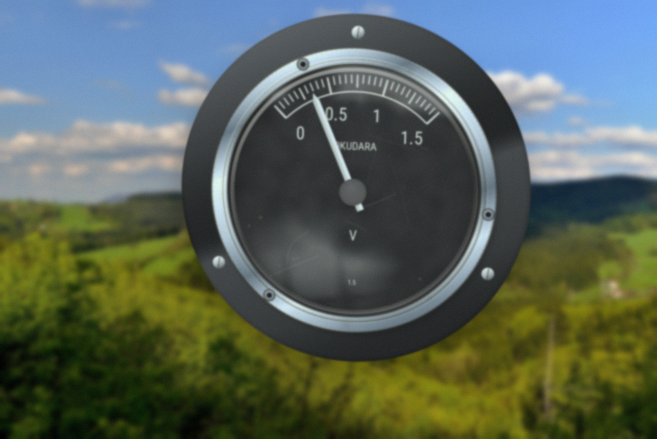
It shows 0.35 V
